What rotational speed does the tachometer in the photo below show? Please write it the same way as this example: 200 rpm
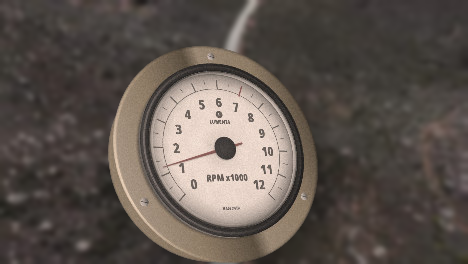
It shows 1250 rpm
